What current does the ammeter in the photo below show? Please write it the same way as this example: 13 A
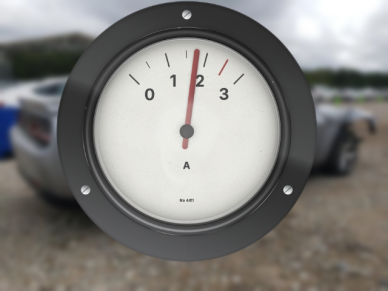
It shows 1.75 A
